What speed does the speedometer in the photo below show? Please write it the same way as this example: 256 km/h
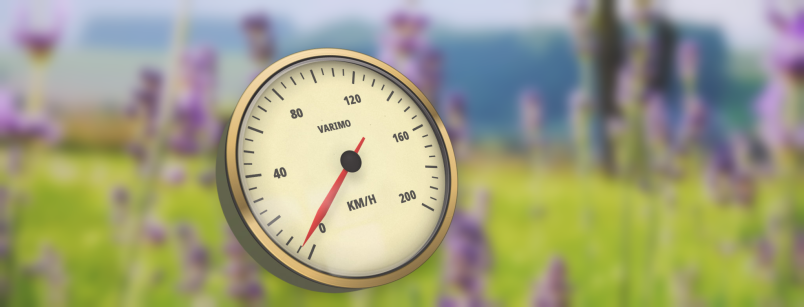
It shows 5 km/h
